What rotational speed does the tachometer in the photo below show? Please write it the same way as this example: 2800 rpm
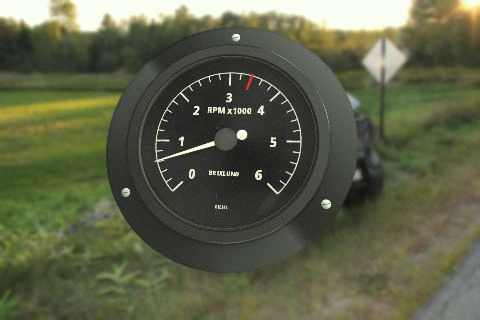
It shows 600 rpm
